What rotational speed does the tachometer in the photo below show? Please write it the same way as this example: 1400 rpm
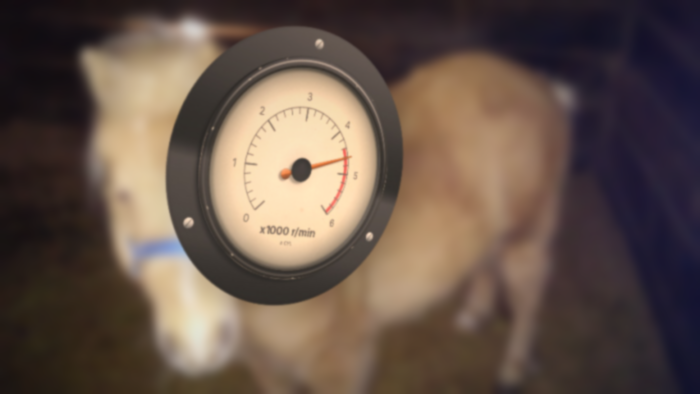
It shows 4600 rpm
